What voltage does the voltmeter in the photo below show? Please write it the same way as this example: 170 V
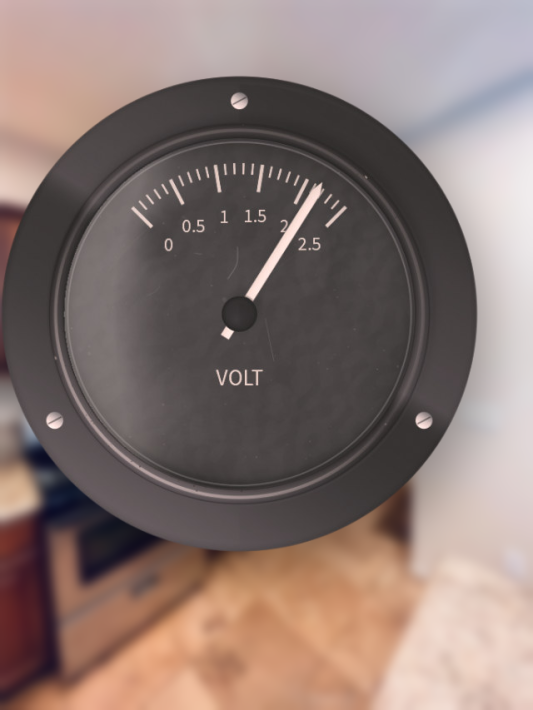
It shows 2.15 V
